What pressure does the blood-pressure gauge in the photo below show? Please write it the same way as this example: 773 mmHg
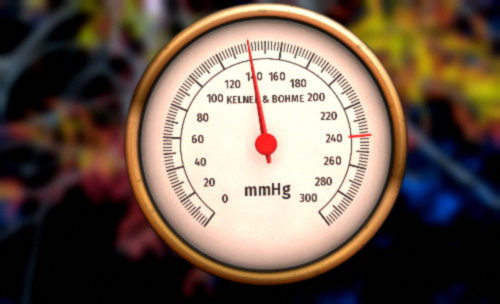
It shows 140 mmHg
